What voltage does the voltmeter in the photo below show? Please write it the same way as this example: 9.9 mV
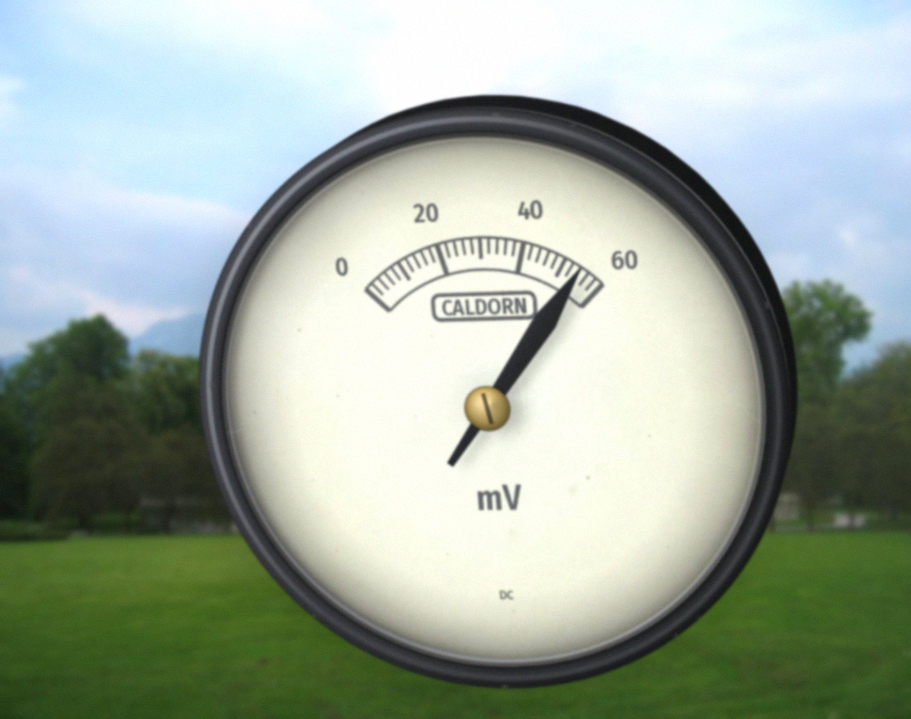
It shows 54 mV
